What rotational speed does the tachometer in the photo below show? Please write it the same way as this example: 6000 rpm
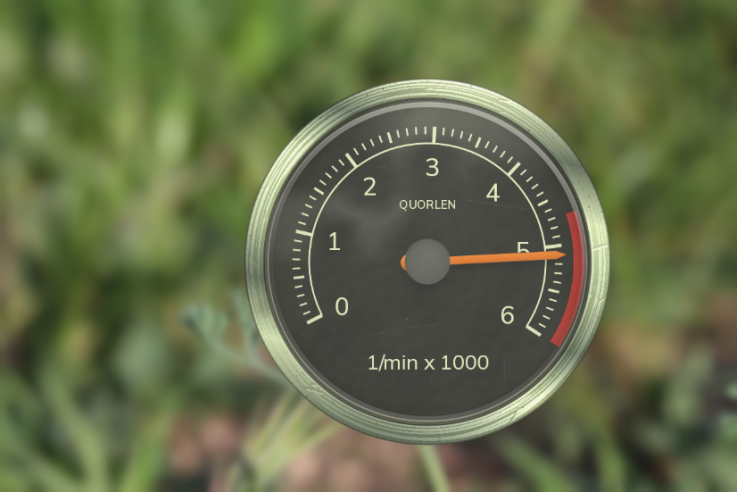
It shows 5100 rpm
